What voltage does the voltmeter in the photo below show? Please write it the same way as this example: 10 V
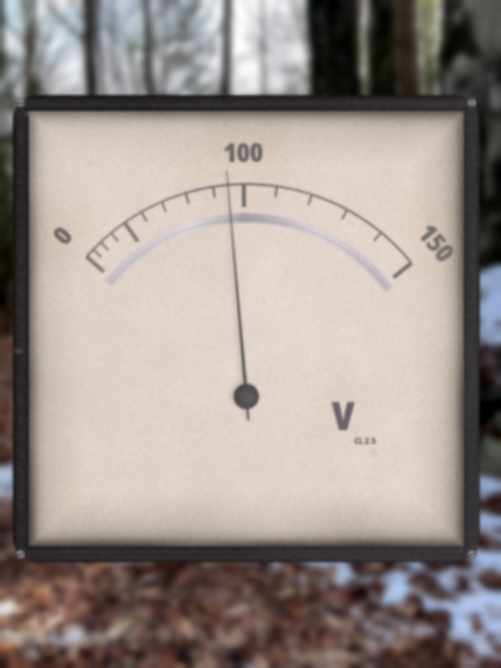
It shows 95 V
